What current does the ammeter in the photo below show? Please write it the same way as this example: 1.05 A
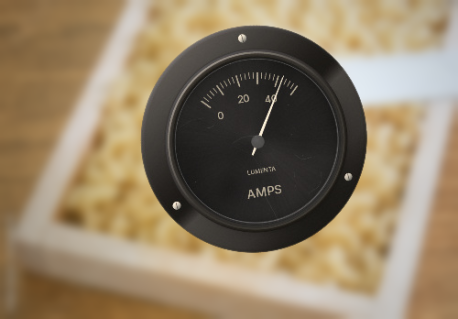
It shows 42 A
